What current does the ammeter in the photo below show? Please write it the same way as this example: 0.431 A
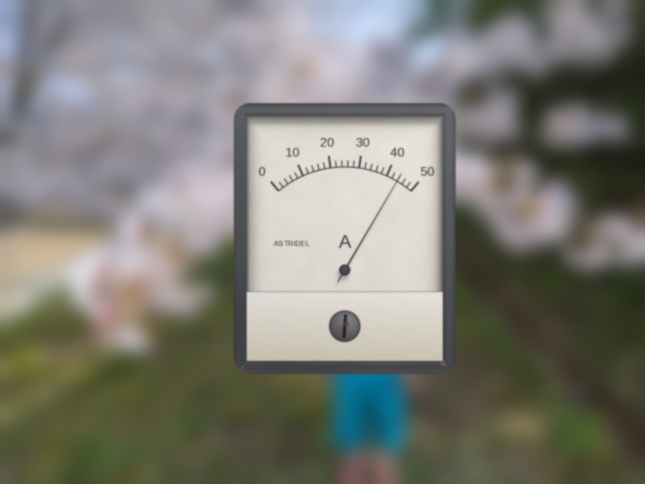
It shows 44 A
